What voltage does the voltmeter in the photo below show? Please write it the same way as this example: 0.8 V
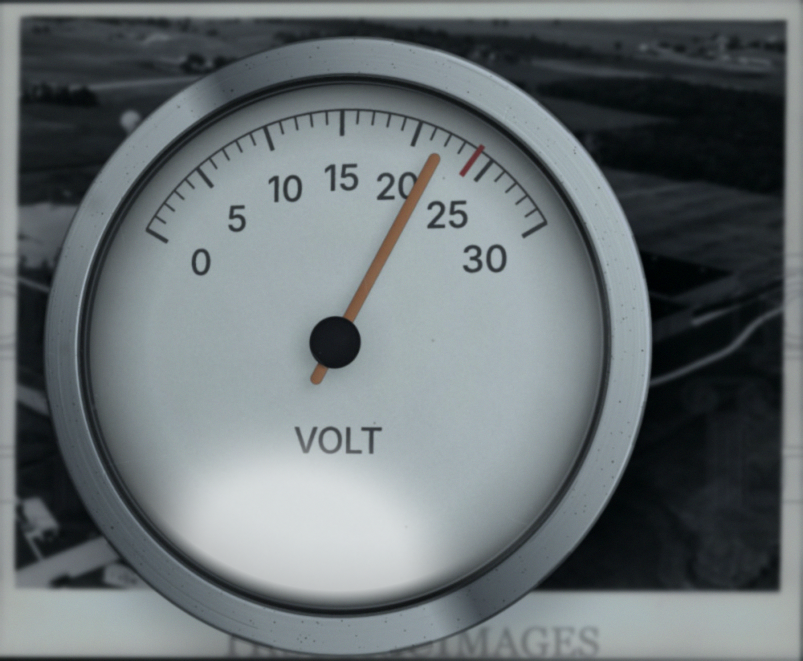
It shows 22 V
